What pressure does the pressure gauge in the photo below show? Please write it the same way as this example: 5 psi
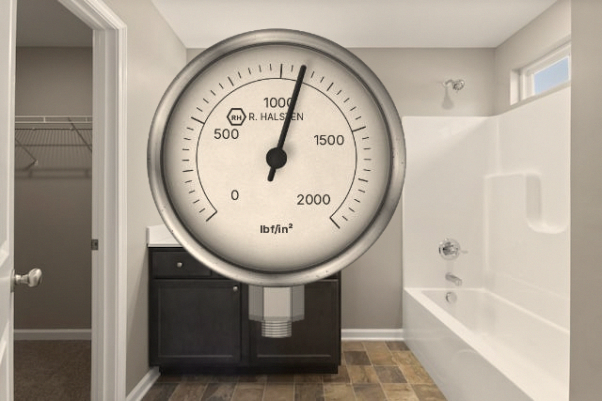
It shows 1100 psi
